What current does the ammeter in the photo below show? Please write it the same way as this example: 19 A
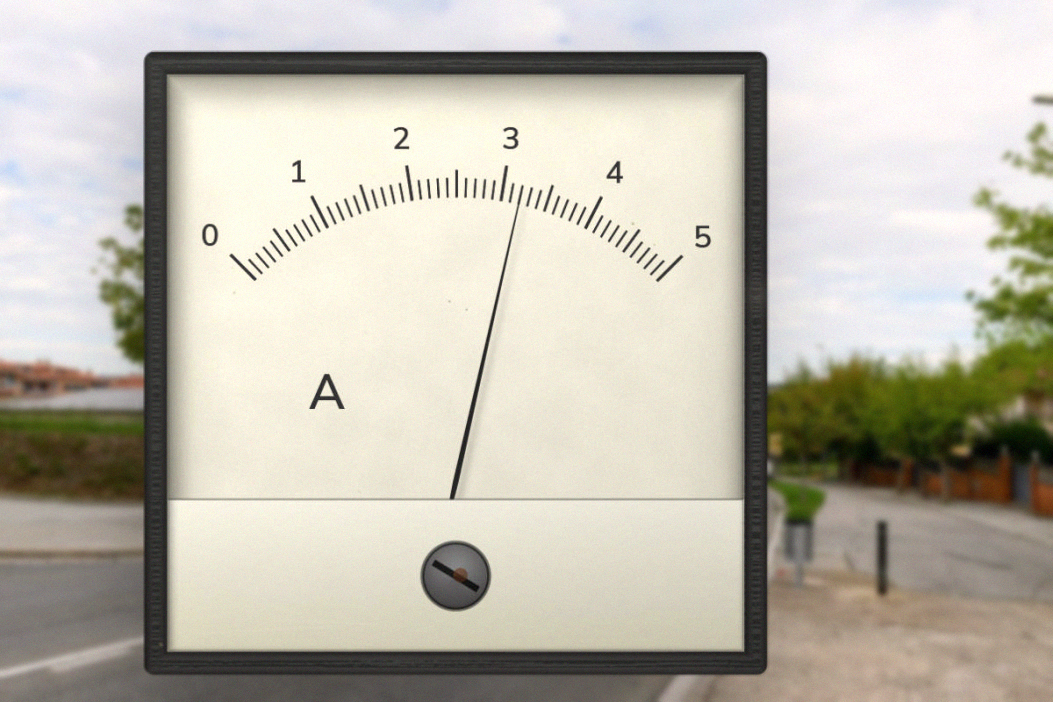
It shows 3.2 A
